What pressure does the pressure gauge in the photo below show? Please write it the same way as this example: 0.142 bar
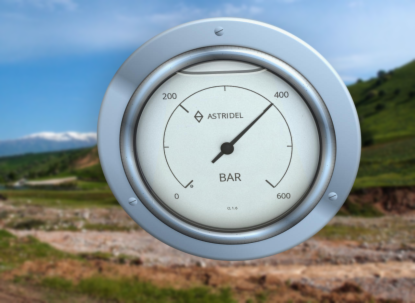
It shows 400 bar
